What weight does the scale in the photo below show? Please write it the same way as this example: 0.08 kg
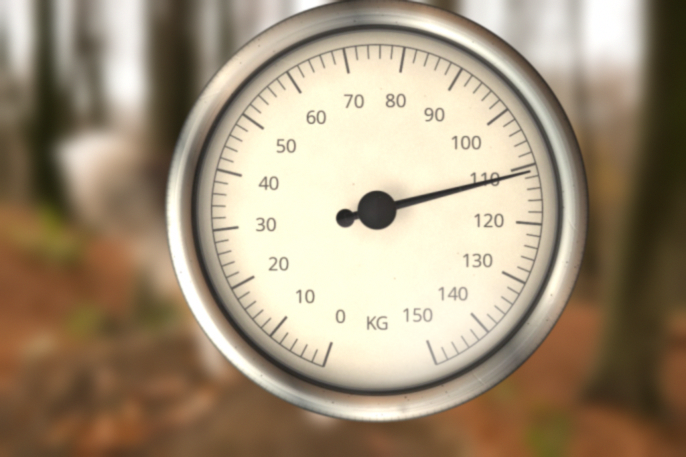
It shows 111 kg
